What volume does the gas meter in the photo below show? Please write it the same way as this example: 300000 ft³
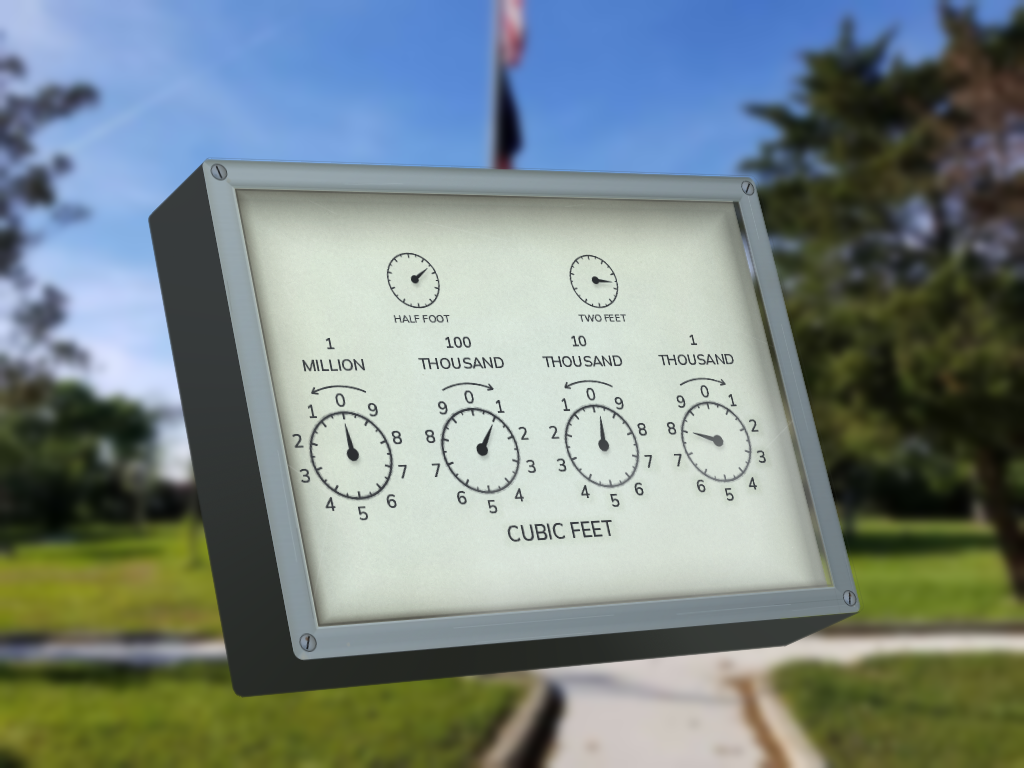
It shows 9800 ft³
